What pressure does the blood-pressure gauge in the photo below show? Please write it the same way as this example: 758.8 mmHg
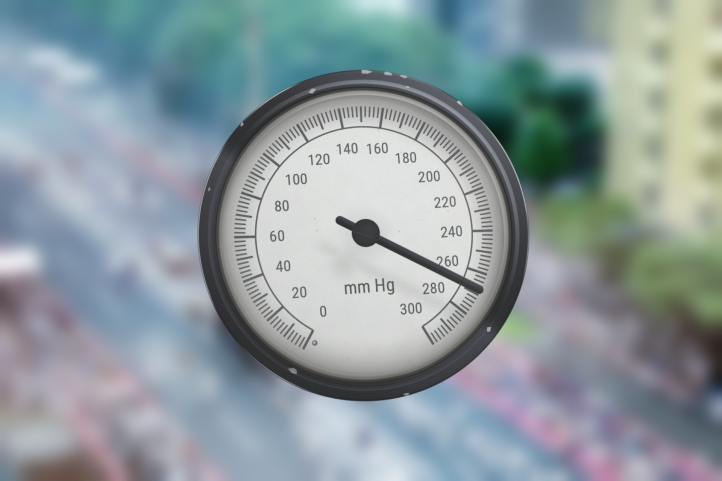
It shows 268 mmHg
